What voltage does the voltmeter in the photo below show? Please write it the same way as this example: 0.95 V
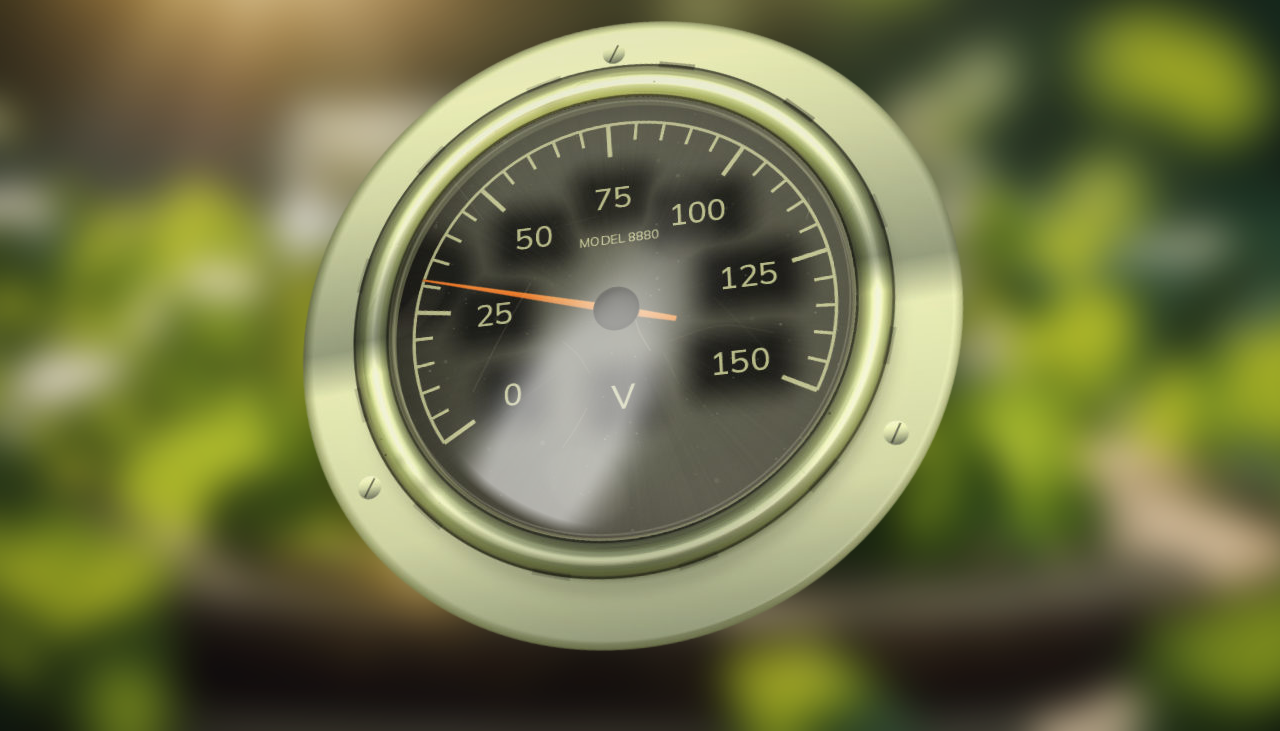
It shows 30 V
